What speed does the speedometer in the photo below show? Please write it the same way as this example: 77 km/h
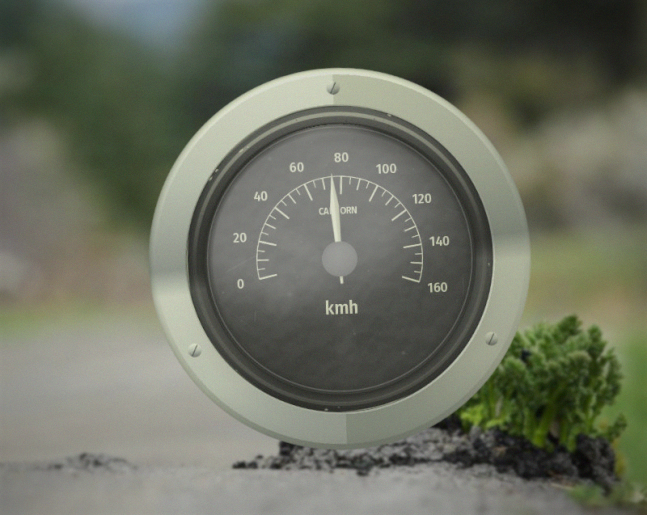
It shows 75 km/h
